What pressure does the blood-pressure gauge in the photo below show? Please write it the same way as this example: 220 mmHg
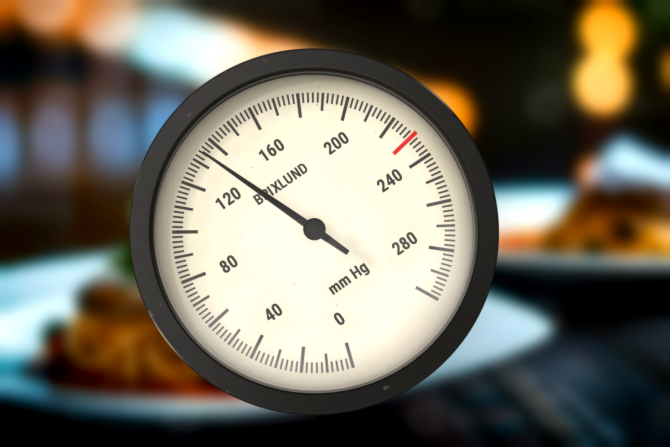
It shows 134 mmHg
